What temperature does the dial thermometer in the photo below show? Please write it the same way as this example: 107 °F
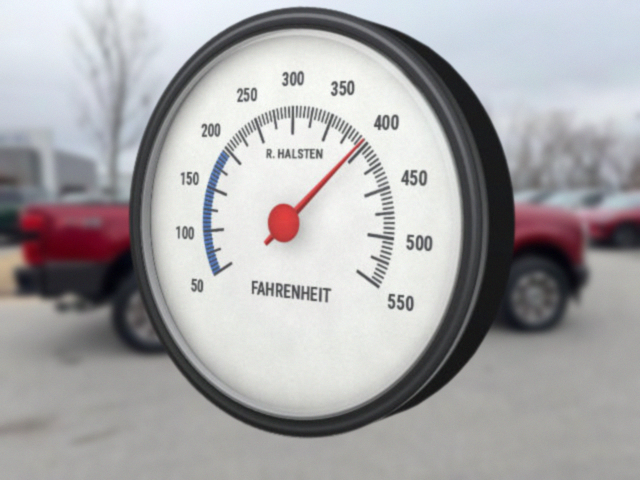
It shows 400 °F
